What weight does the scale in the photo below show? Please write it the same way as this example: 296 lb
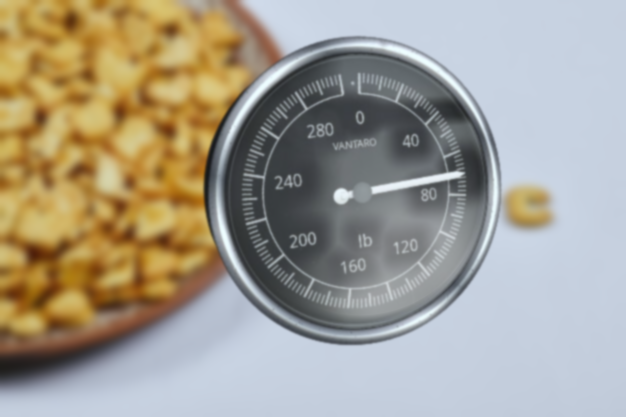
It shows 70 lb
